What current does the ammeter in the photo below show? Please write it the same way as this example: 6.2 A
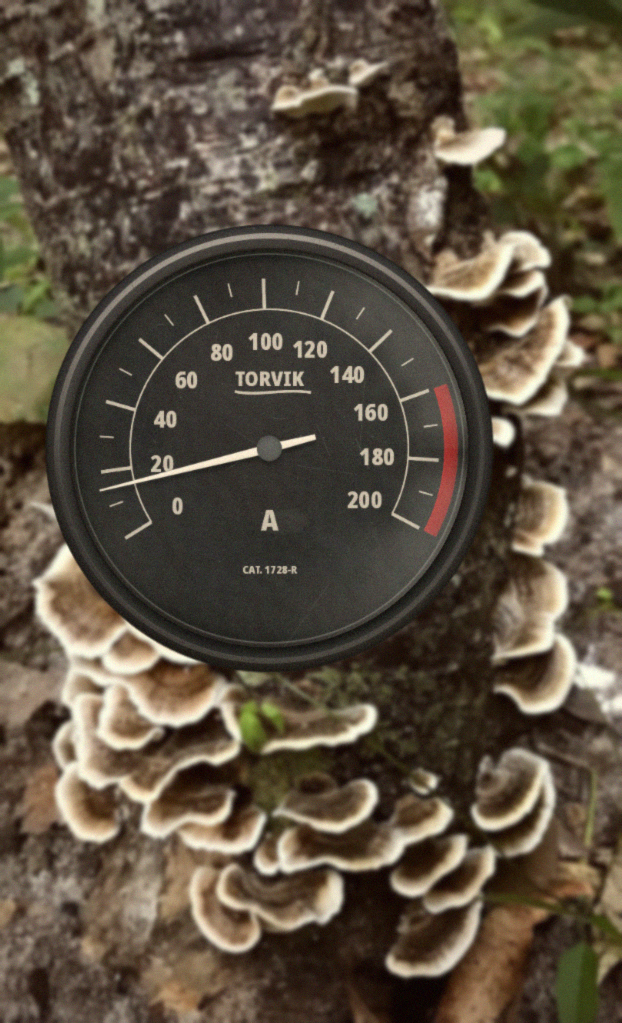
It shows 15 A
